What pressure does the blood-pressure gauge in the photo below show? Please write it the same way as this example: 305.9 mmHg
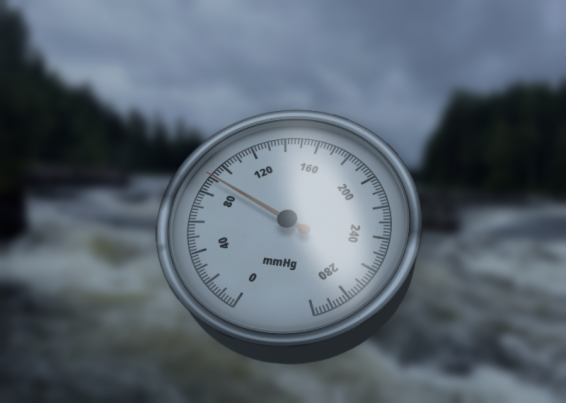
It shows 90 mmHg
